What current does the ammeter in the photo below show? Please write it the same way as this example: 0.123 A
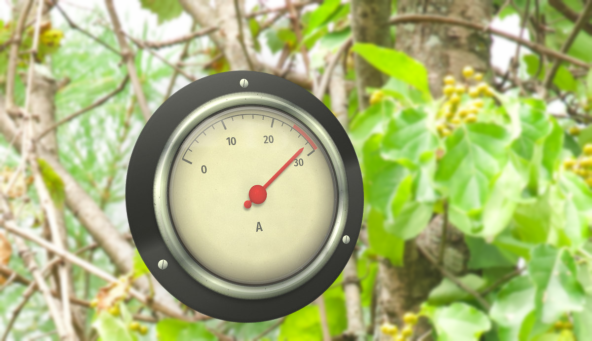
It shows 28 A
